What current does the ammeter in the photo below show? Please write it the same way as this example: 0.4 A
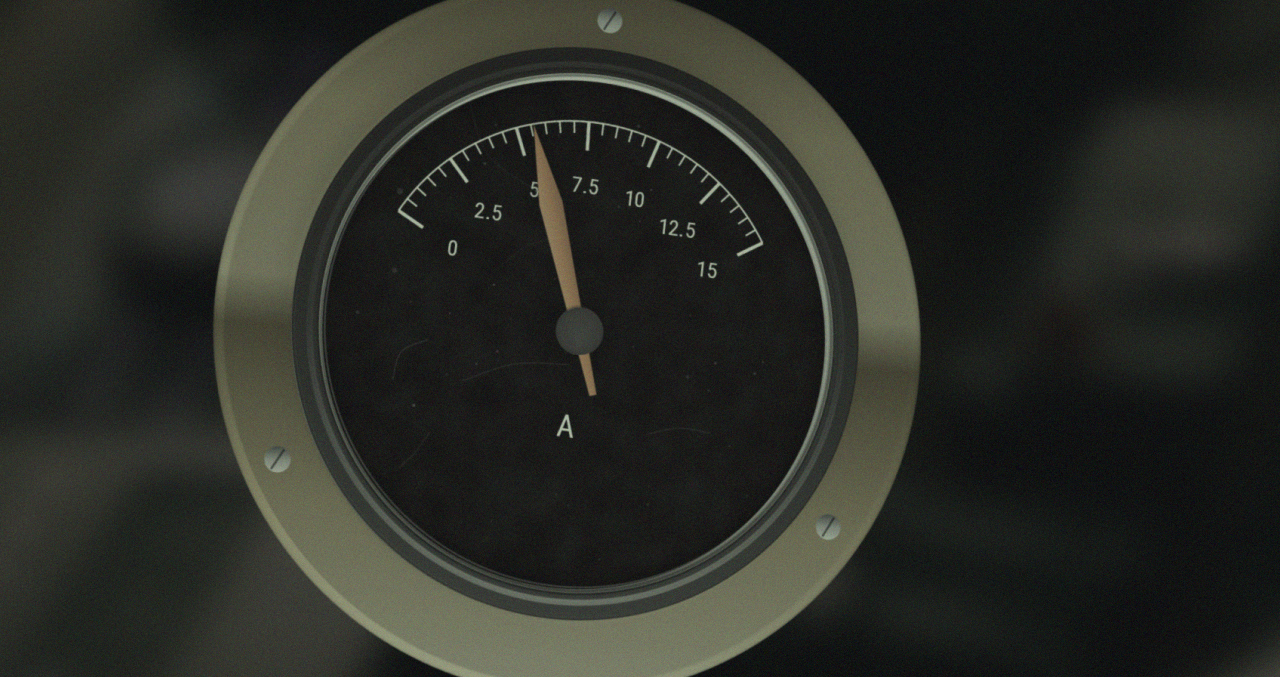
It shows 5.5 A
